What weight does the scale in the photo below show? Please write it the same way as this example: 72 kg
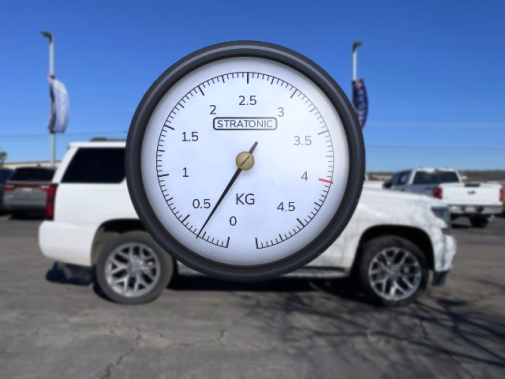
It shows 0.3 kg
